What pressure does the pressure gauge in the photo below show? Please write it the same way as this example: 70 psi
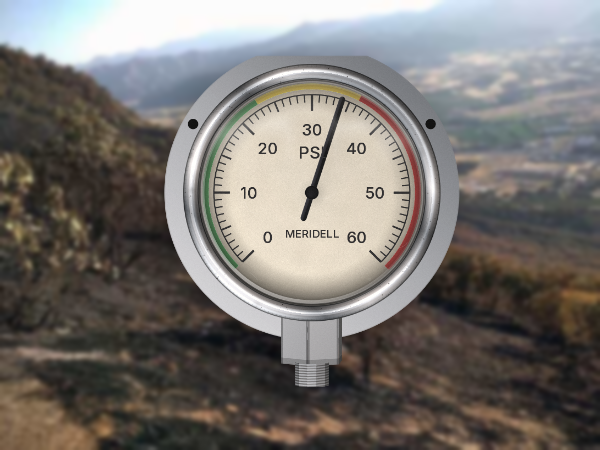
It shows 34 psi
